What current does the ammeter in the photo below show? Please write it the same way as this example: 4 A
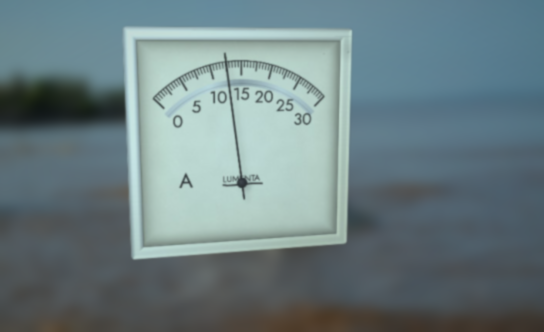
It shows 12.5 A
